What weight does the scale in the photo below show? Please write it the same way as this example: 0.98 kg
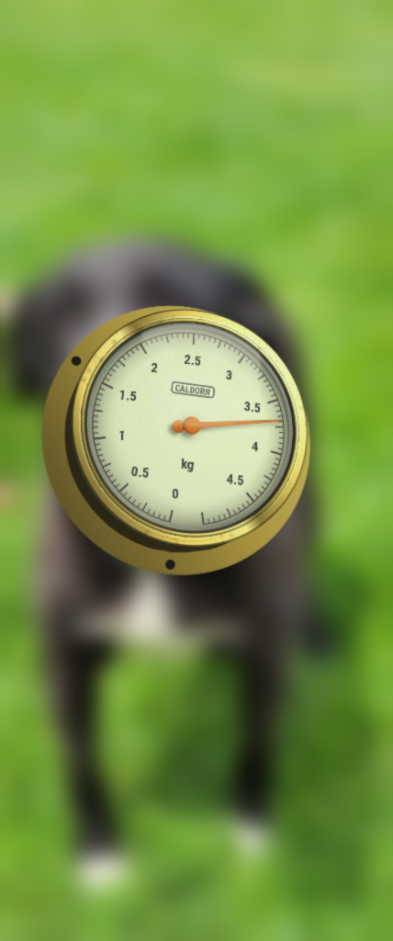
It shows 3.7 kg
